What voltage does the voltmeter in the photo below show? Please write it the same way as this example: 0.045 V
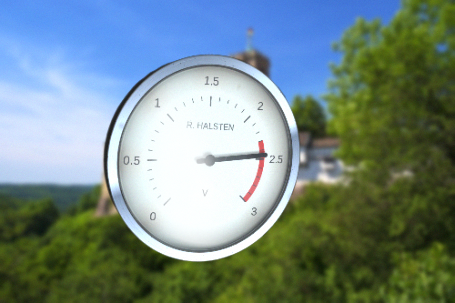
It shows 2.45 V
